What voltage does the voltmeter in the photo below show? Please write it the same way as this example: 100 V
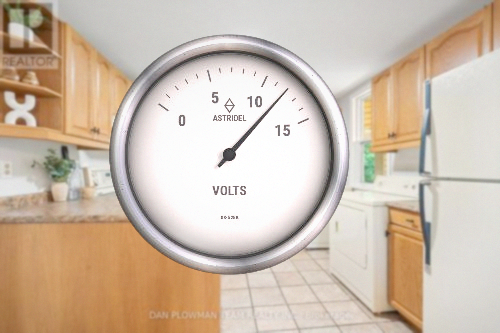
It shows 12 V
